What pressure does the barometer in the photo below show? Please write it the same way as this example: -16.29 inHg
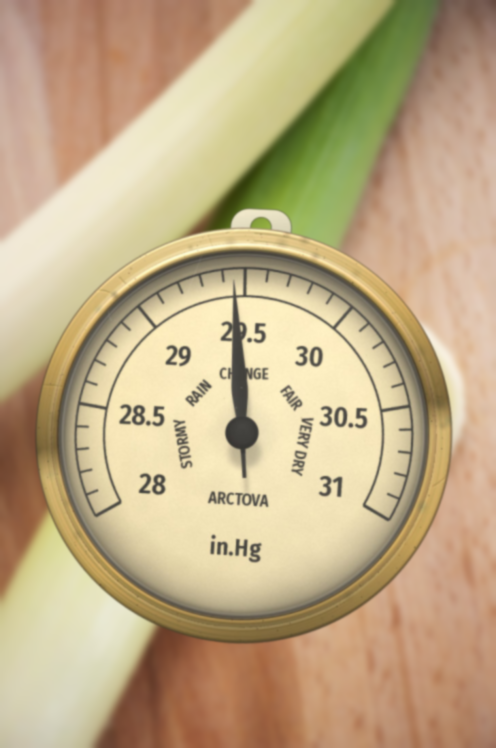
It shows 29.45 inHg
